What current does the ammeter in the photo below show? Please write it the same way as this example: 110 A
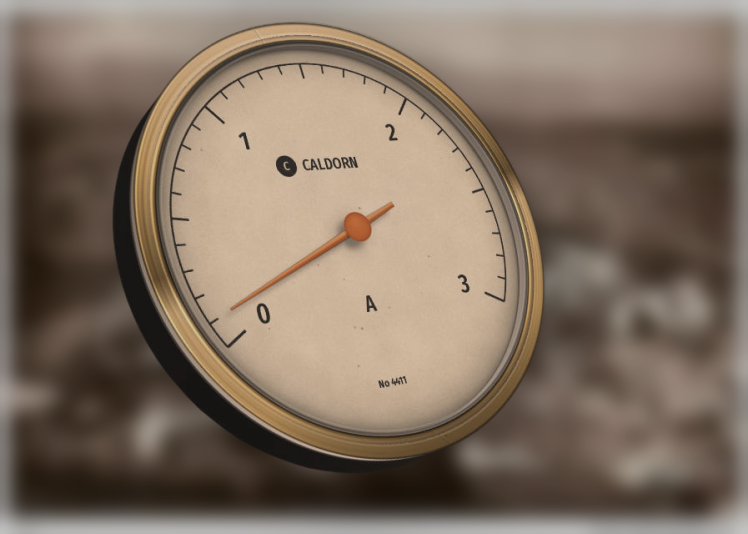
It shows 0.1 A
